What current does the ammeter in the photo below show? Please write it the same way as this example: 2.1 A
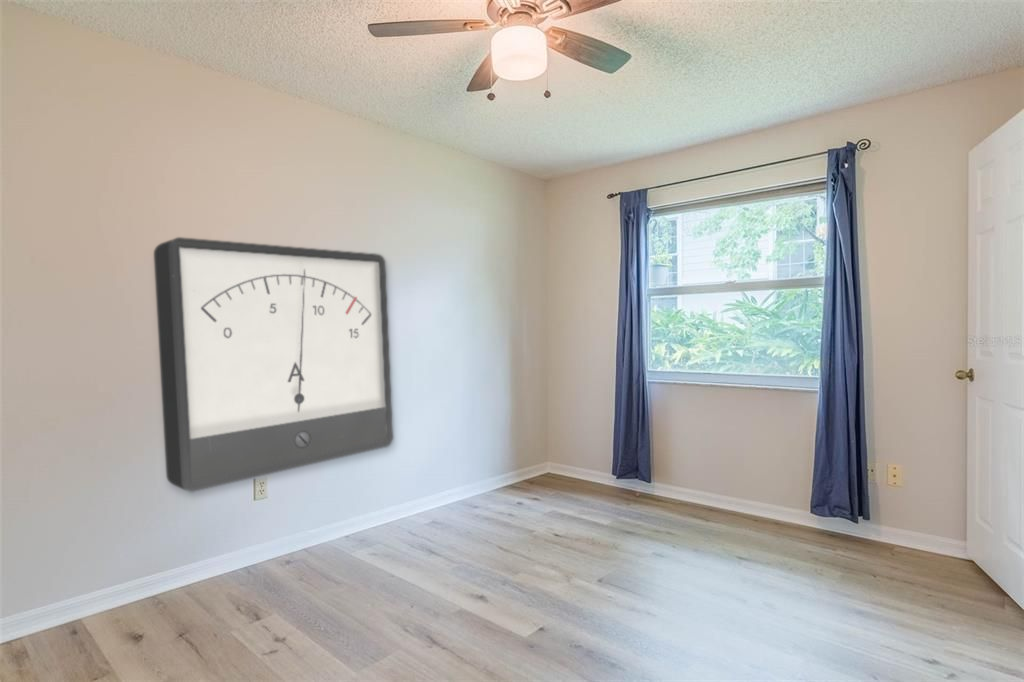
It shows 8 A
